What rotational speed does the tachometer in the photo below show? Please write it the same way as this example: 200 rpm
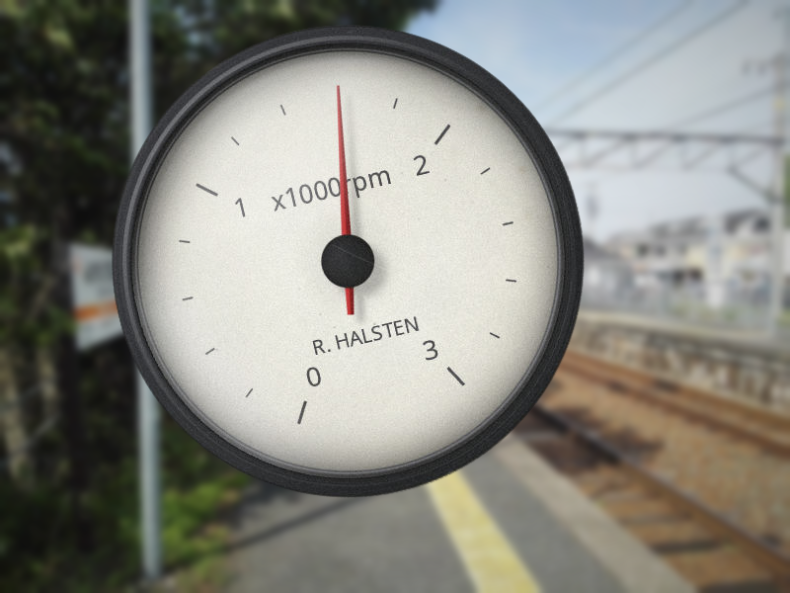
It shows 1600 rpm
